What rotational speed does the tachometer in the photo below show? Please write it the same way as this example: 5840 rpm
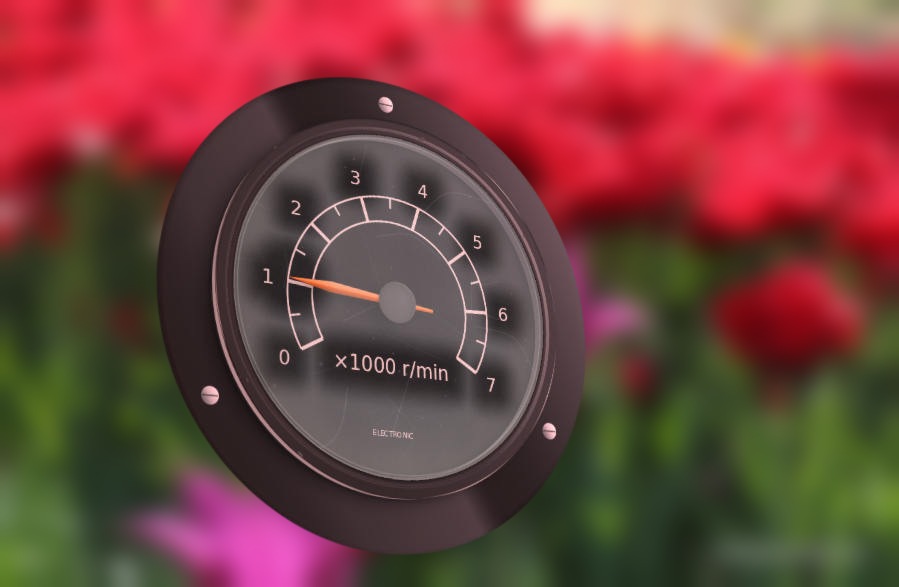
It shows 1000 rpm
